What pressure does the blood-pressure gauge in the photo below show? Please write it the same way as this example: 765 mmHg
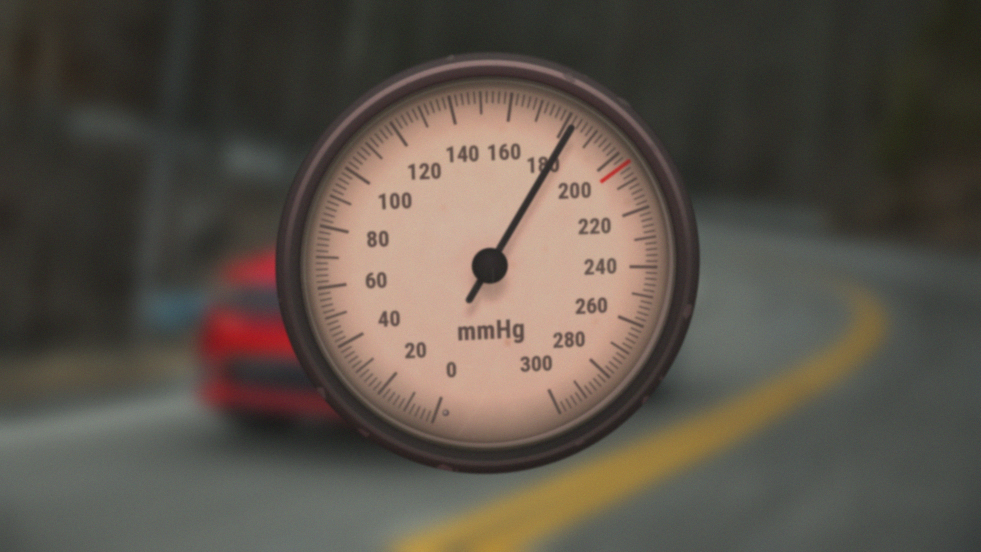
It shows 182 mmHg
